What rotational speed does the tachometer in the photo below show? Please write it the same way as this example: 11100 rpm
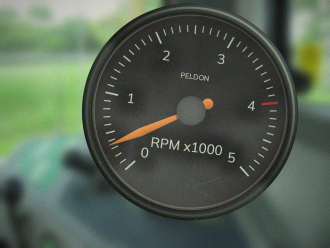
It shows 350 rpm
